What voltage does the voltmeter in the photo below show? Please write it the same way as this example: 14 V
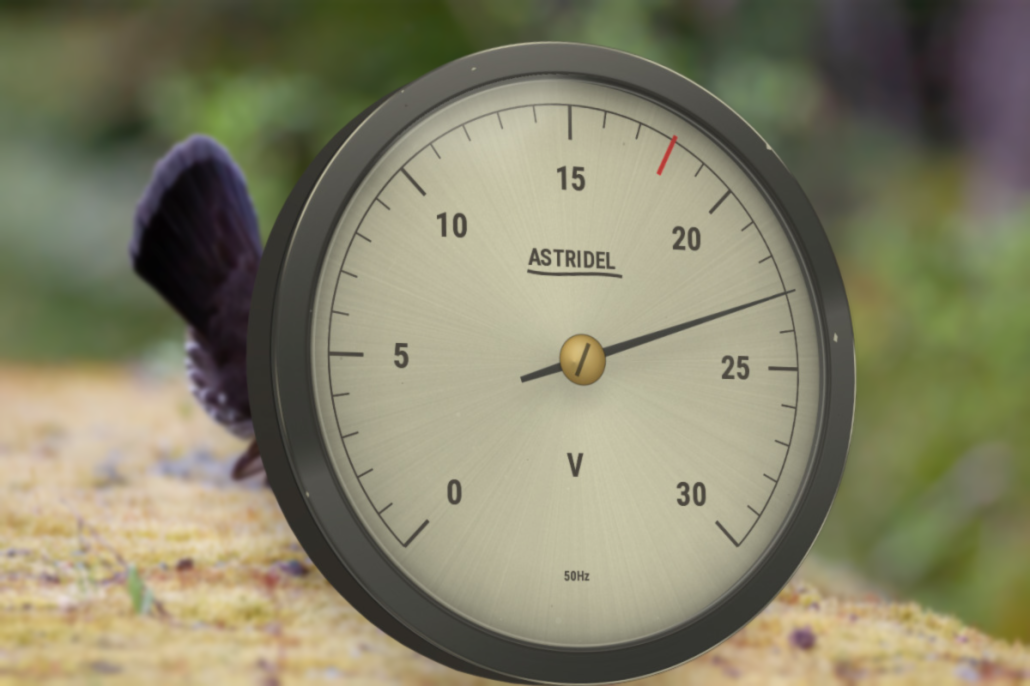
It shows 23 V
